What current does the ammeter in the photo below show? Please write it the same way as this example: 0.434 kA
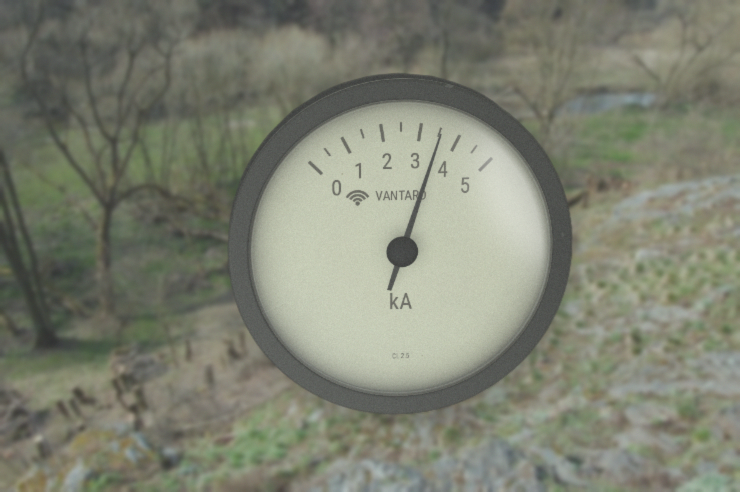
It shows 3.5 kA
